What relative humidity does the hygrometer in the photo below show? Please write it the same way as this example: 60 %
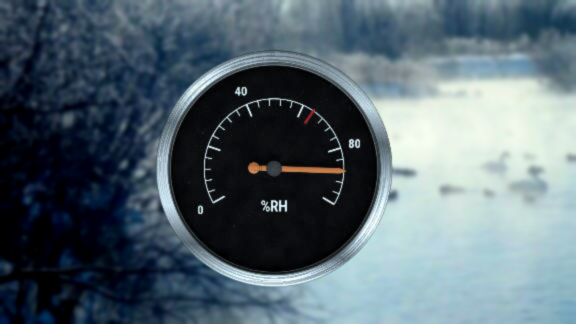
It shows 88 %
